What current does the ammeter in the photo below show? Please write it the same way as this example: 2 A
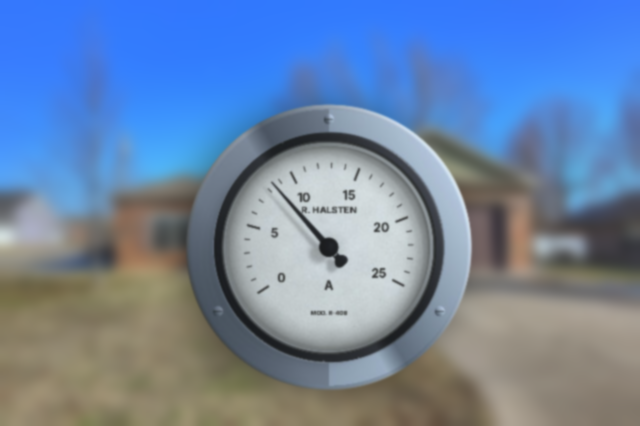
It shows 8.5 A
